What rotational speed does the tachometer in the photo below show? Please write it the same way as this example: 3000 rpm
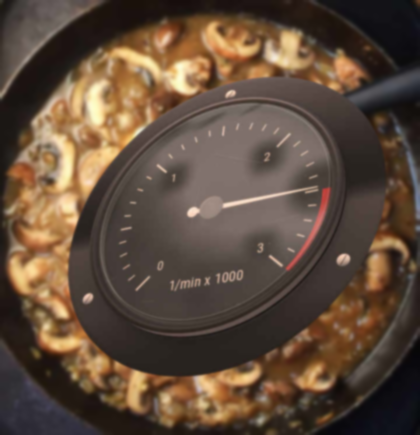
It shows 2500 rpm
